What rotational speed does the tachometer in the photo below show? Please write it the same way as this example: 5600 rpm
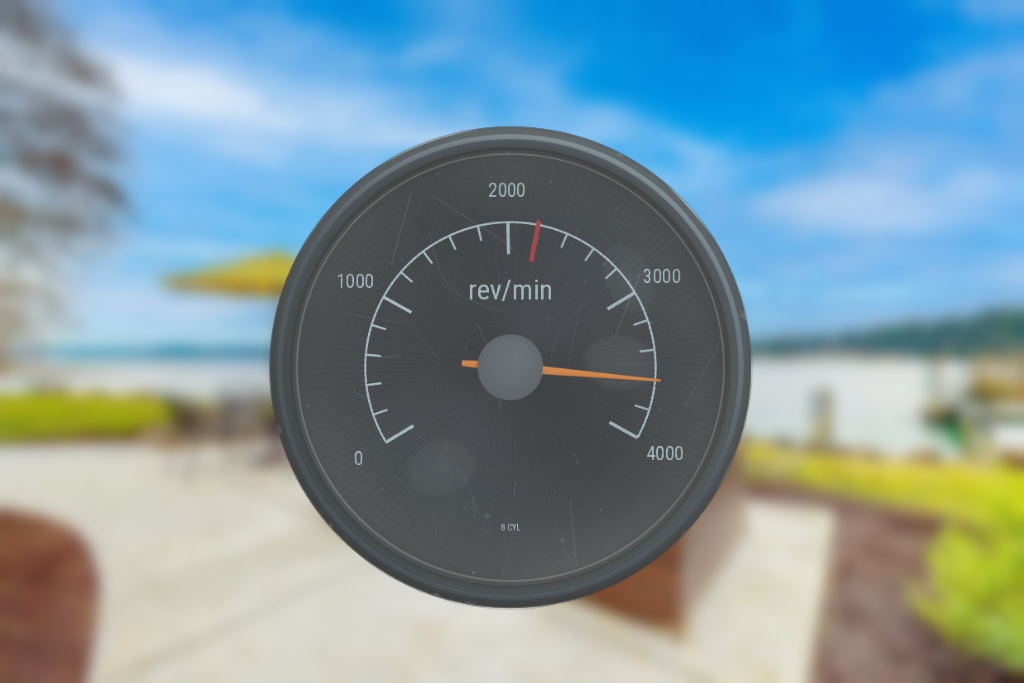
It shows 3600 rpm
